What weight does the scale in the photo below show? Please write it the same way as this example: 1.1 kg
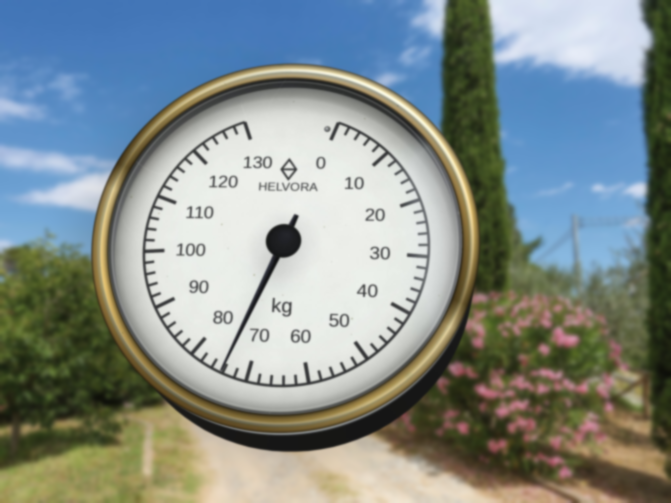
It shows 74 kg
